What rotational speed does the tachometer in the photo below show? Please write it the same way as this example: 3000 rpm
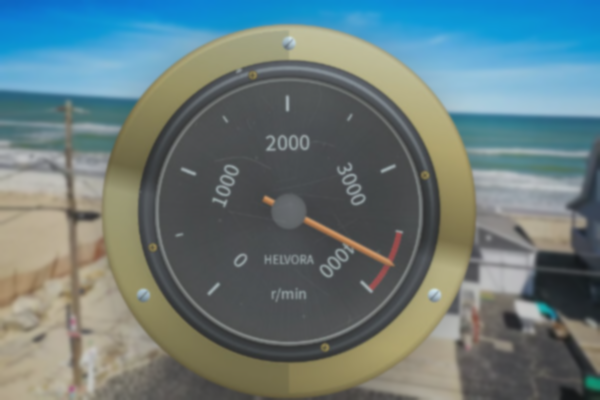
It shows 3750 rpm
